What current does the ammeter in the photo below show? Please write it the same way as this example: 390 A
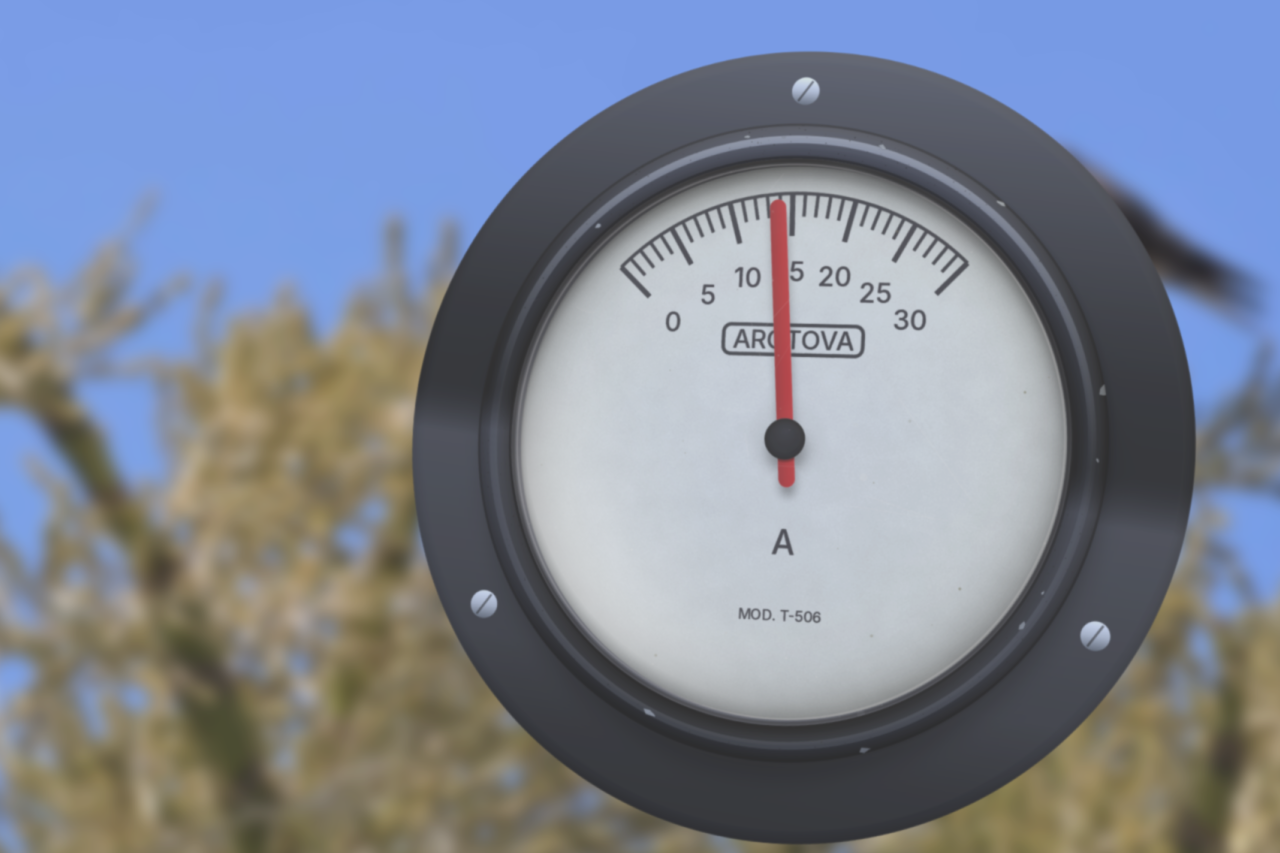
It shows 14 A
